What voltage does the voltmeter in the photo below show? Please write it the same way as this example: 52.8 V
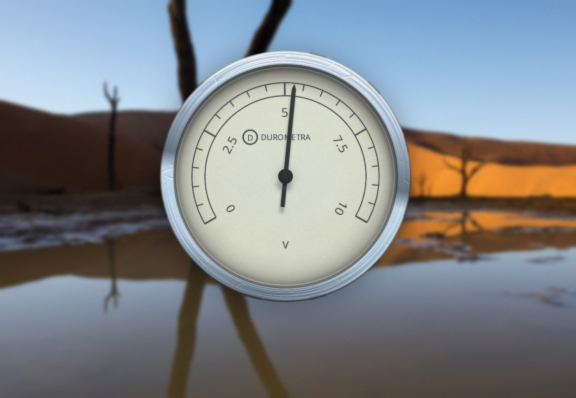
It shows 5.25 V
